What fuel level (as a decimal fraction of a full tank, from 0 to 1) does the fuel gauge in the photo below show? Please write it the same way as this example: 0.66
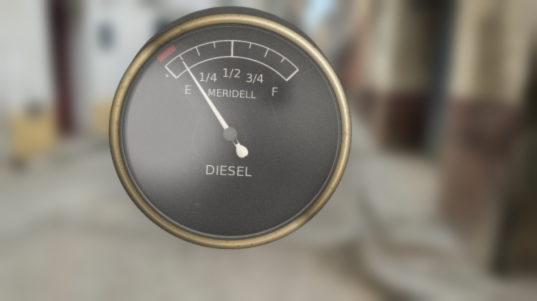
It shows 0.125
